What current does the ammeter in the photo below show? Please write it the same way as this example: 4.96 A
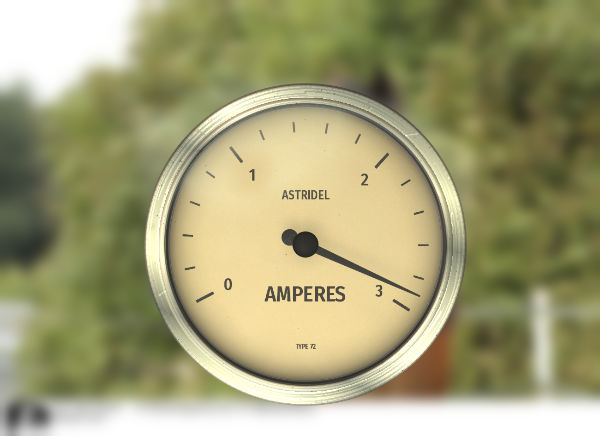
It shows 2.9 A
